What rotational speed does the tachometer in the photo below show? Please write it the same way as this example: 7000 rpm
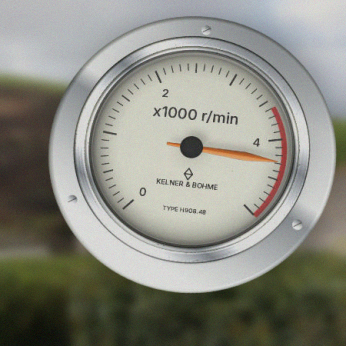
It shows 4300 rpm
